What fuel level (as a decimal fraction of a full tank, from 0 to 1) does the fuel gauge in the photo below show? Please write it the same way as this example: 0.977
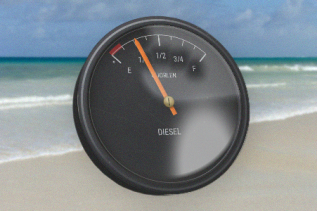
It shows 0.25
